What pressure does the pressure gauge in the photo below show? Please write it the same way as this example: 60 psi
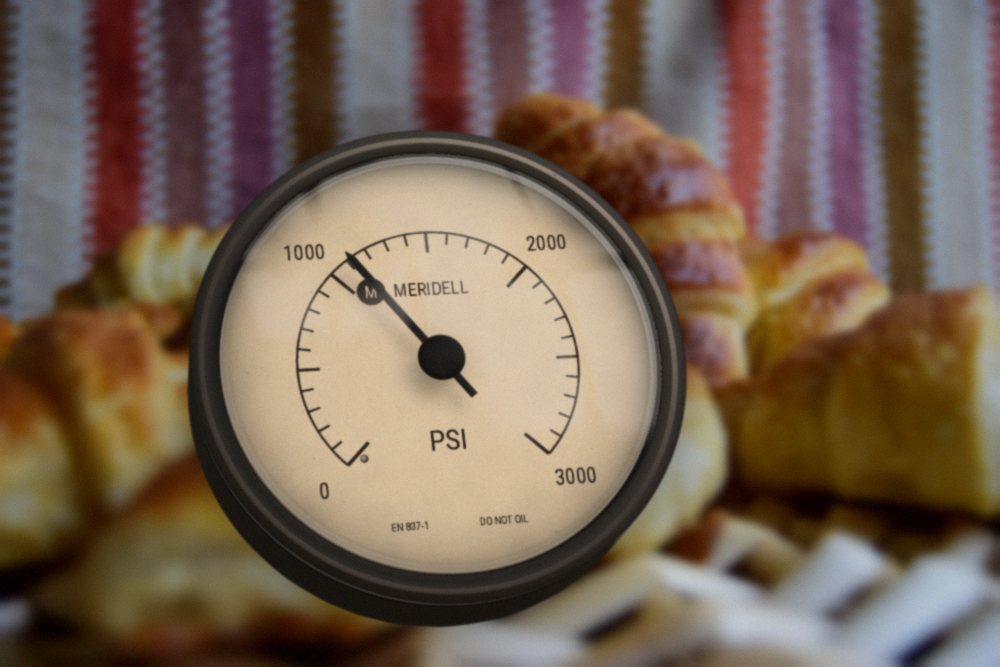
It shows 1100 psi
